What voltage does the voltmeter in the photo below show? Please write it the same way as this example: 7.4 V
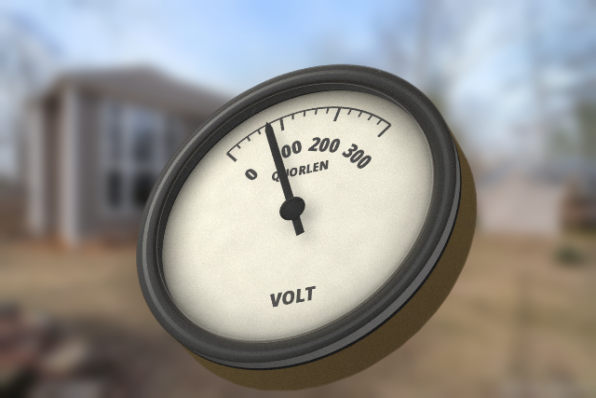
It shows 80 V
